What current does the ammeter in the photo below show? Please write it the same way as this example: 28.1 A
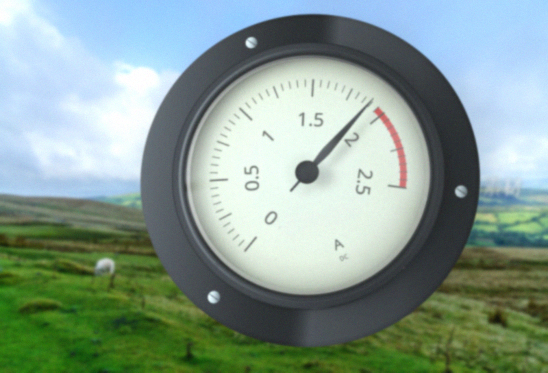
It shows 1.9 A
